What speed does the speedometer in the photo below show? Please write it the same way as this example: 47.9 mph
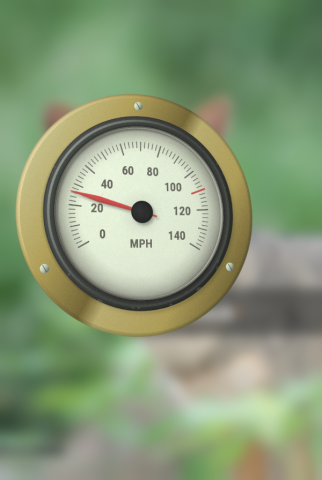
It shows 26 mph
